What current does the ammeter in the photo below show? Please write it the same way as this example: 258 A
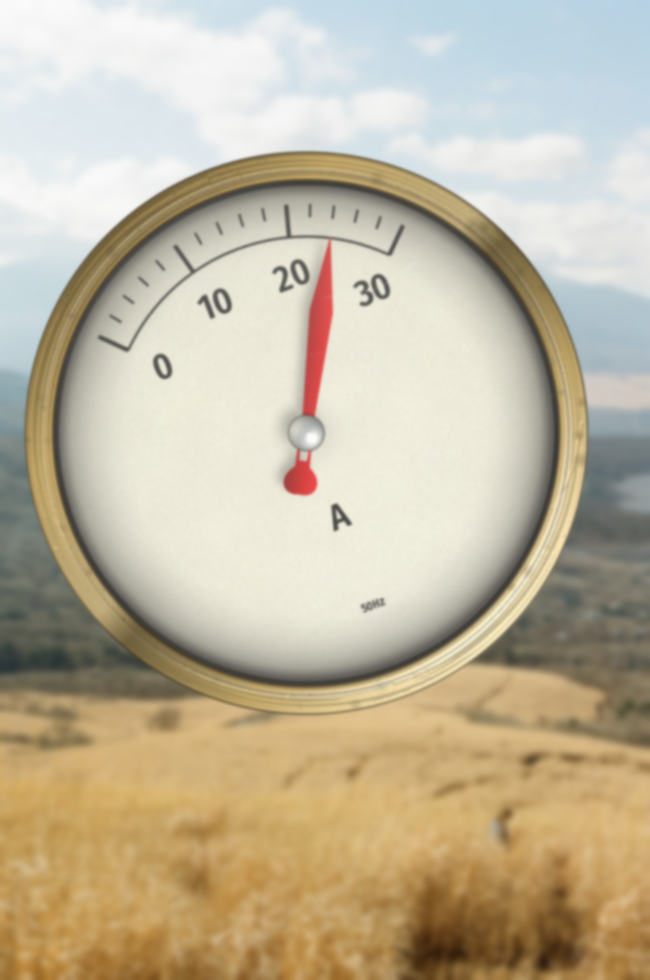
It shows 24 A
